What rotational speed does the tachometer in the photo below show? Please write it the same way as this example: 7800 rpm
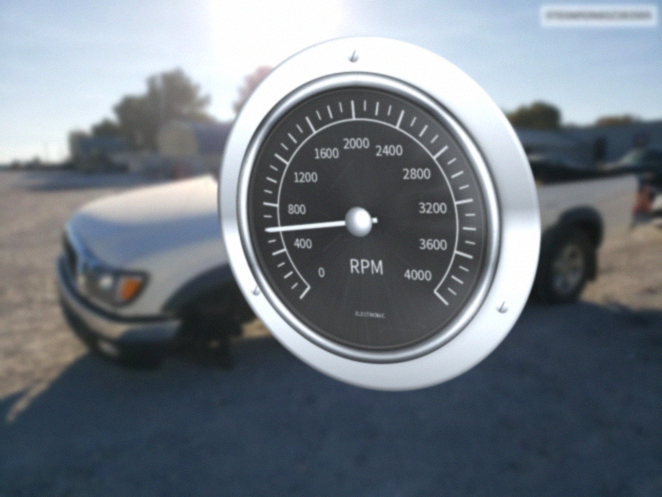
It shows 600 rpm
